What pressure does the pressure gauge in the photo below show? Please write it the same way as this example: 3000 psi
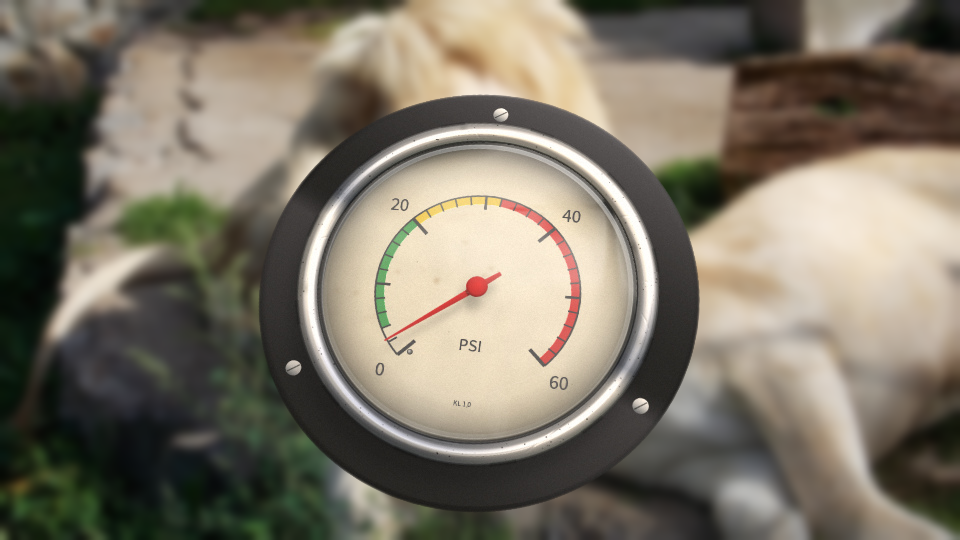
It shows 2 psi
